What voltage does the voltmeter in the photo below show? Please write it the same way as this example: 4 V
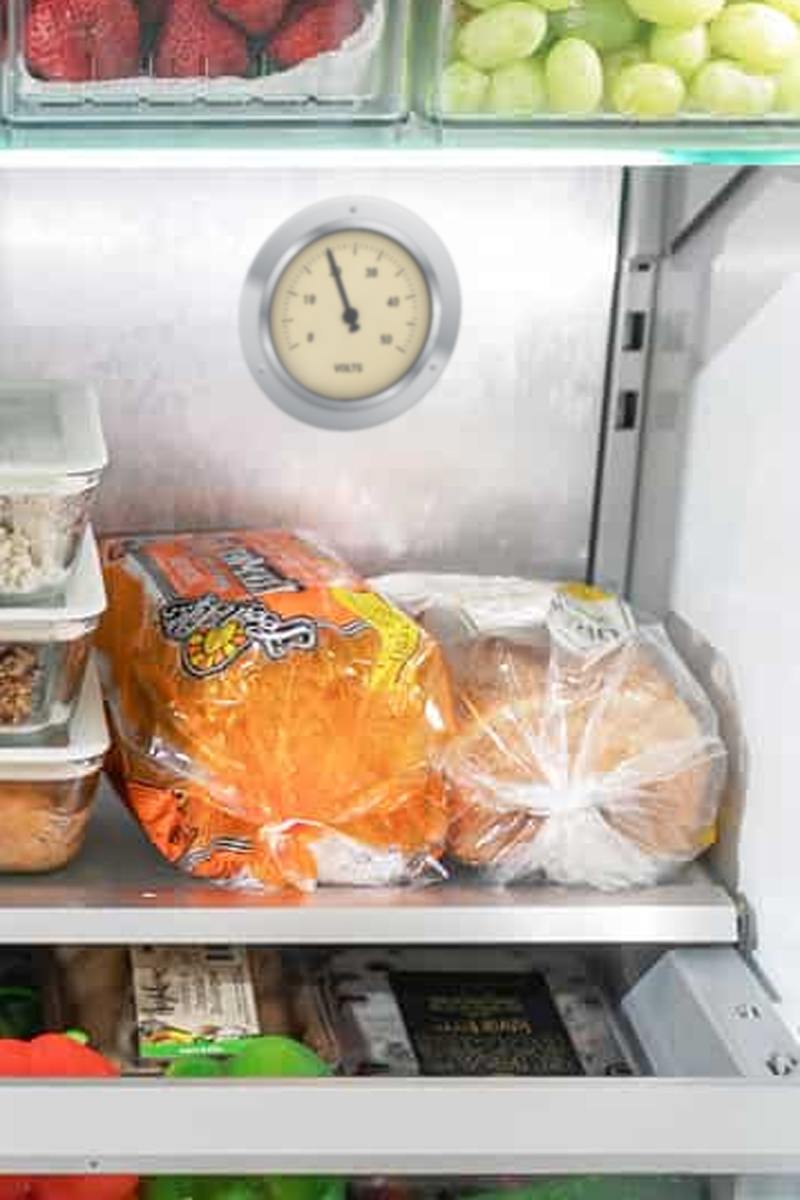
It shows 20 V
